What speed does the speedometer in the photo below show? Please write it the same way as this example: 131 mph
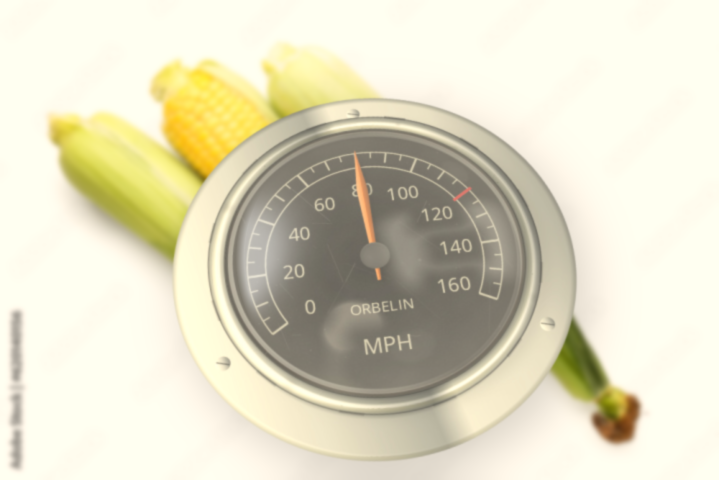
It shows 80 mph
